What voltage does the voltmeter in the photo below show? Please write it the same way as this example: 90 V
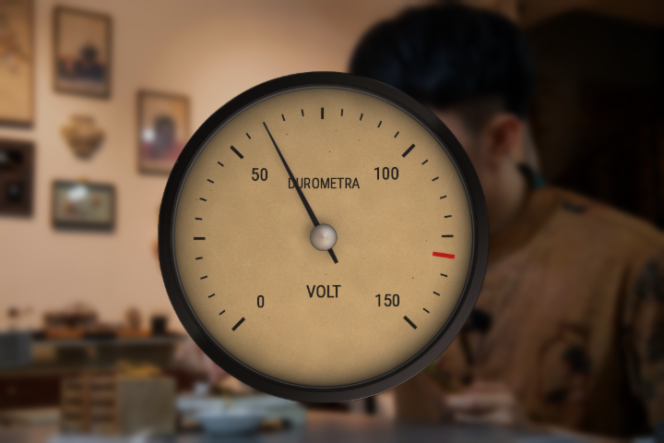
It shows 60 V
